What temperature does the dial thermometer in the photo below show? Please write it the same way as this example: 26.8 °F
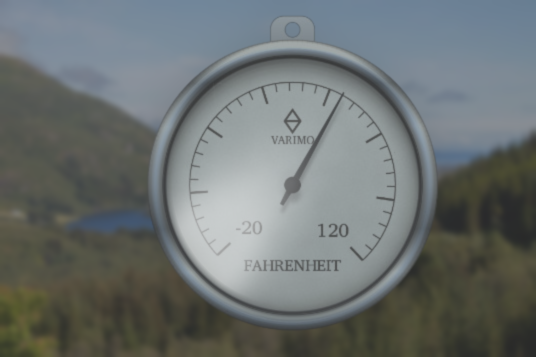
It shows 64 °F
